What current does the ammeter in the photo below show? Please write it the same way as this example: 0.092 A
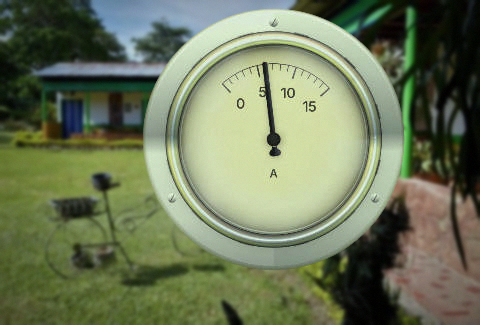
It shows 6 A
